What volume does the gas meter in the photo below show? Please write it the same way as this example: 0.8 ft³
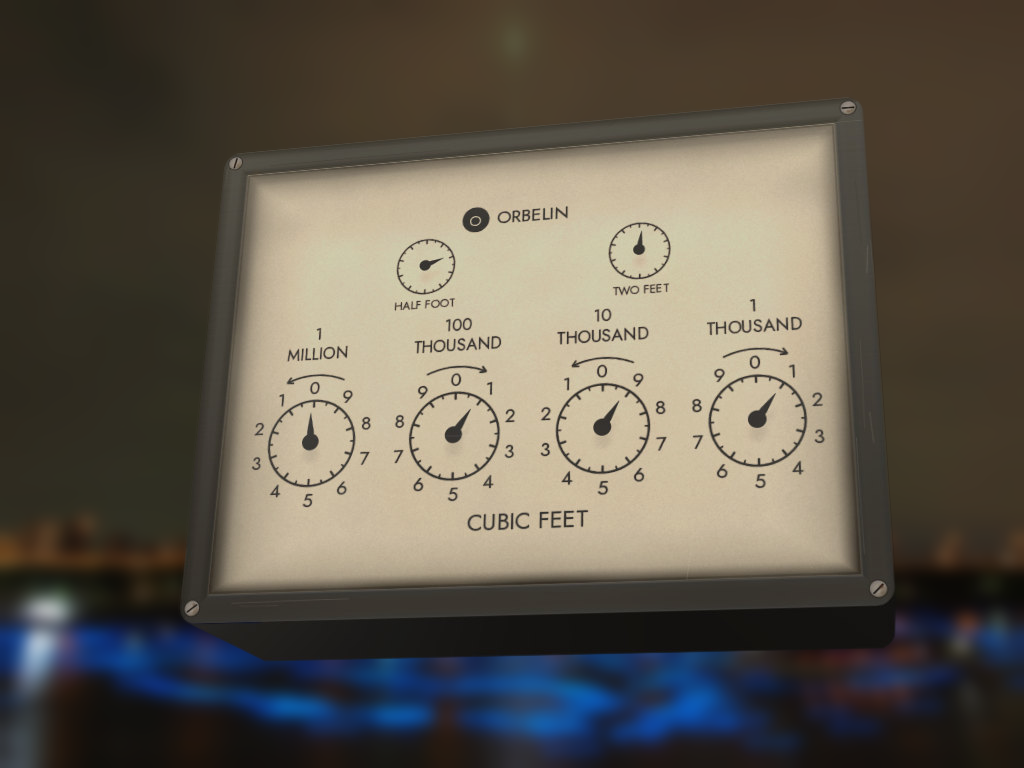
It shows 9100 ft³
